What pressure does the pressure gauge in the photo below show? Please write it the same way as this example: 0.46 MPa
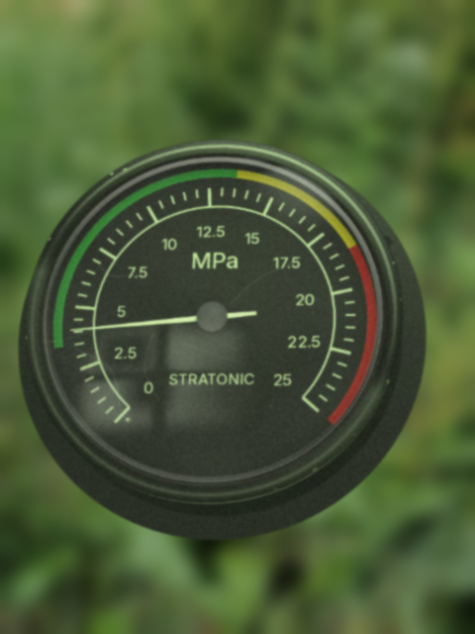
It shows 4 MPa
